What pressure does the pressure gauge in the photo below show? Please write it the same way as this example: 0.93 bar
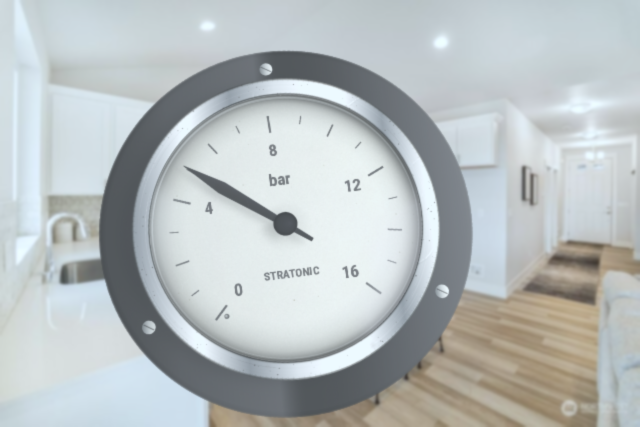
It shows 5 bar
